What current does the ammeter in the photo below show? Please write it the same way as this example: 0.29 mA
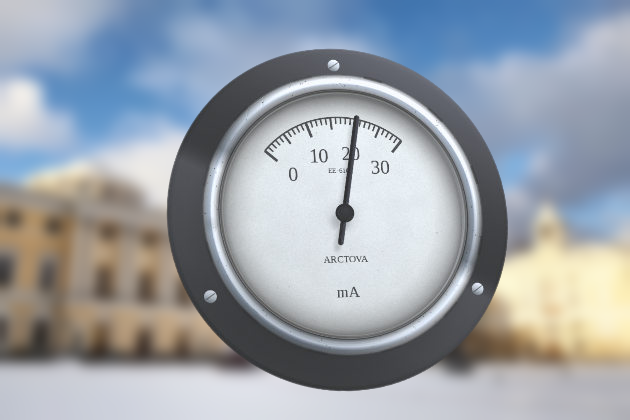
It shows 20 mA
